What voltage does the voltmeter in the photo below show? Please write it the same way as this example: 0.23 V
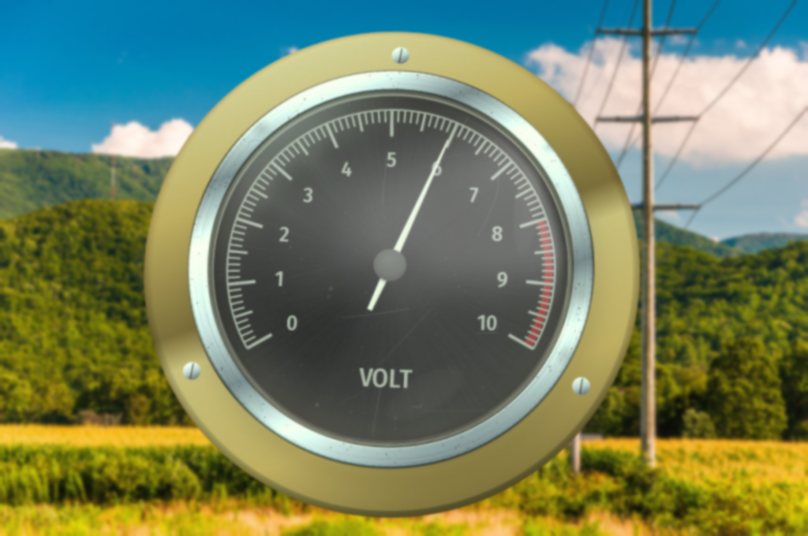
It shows 6 V
